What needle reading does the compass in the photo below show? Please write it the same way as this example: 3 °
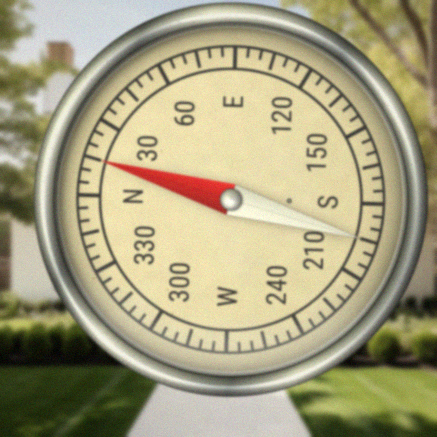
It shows 15 °
